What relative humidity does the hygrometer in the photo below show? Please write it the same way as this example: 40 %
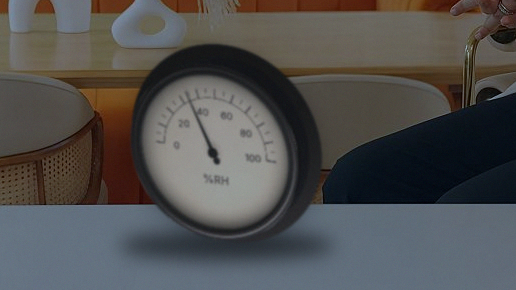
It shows 35 %
